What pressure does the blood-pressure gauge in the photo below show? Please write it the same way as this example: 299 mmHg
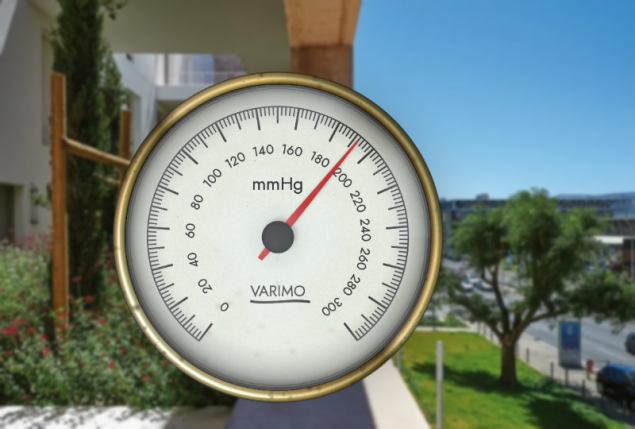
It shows 192 mmHg
